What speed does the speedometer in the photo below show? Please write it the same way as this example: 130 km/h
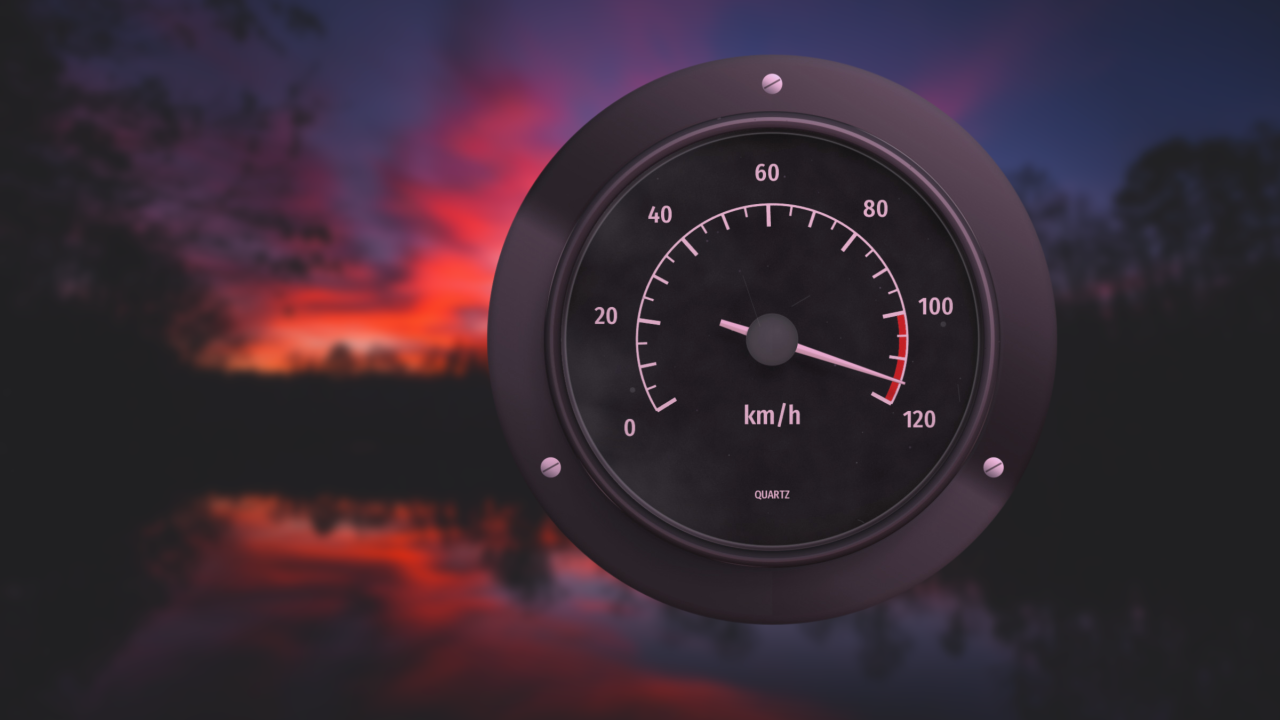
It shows 115 km/h
